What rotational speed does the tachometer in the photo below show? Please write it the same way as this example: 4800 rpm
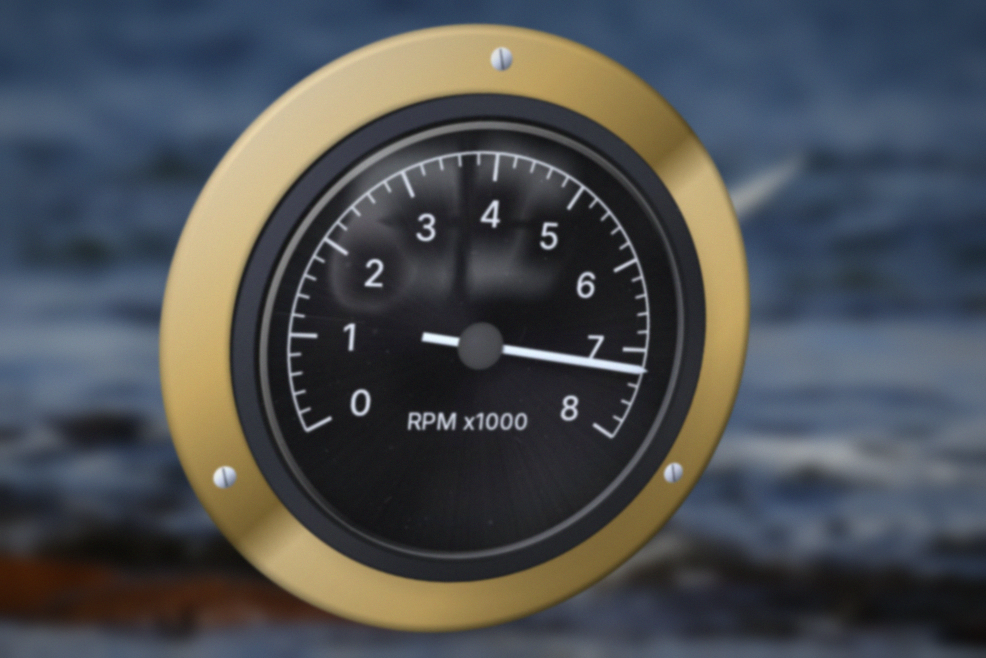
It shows 7200 rpm
